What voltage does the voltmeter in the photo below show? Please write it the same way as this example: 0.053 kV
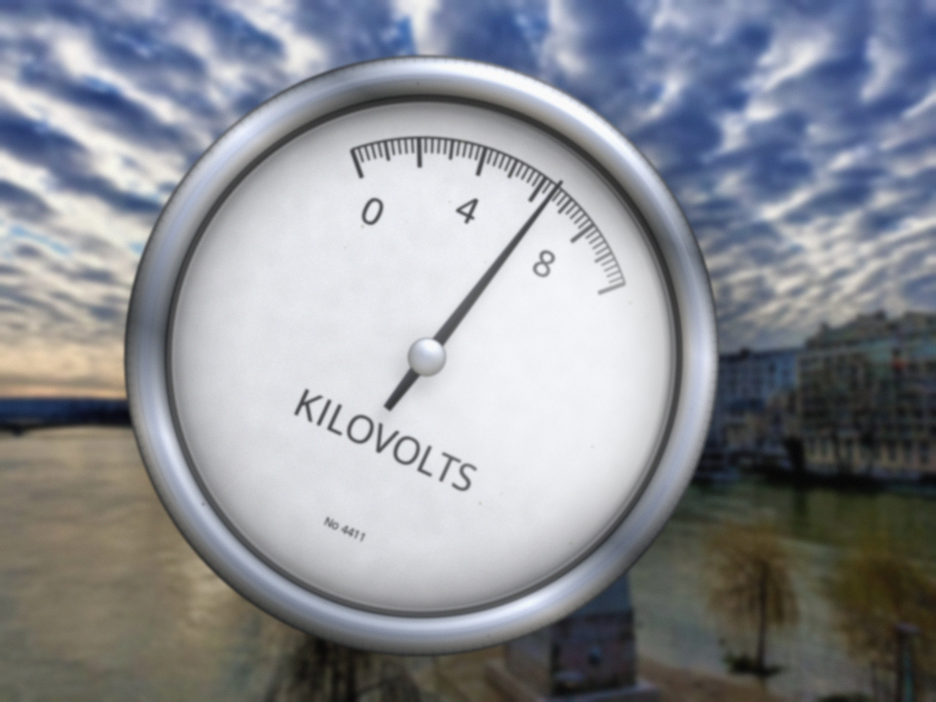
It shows 6.4 kV
